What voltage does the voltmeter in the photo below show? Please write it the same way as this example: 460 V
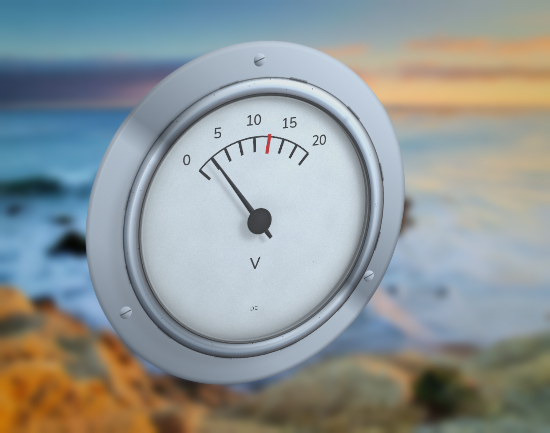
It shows 2.5 V
